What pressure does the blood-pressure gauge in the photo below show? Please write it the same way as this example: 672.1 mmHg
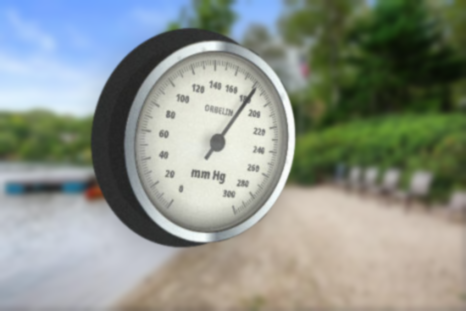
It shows 180 mmHg
